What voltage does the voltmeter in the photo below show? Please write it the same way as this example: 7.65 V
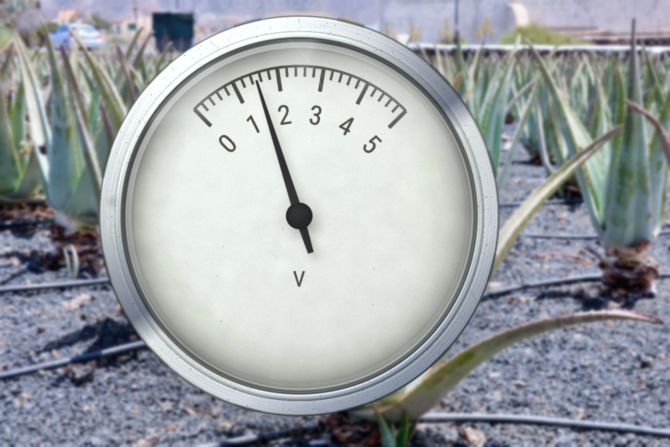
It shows 1.5 V
